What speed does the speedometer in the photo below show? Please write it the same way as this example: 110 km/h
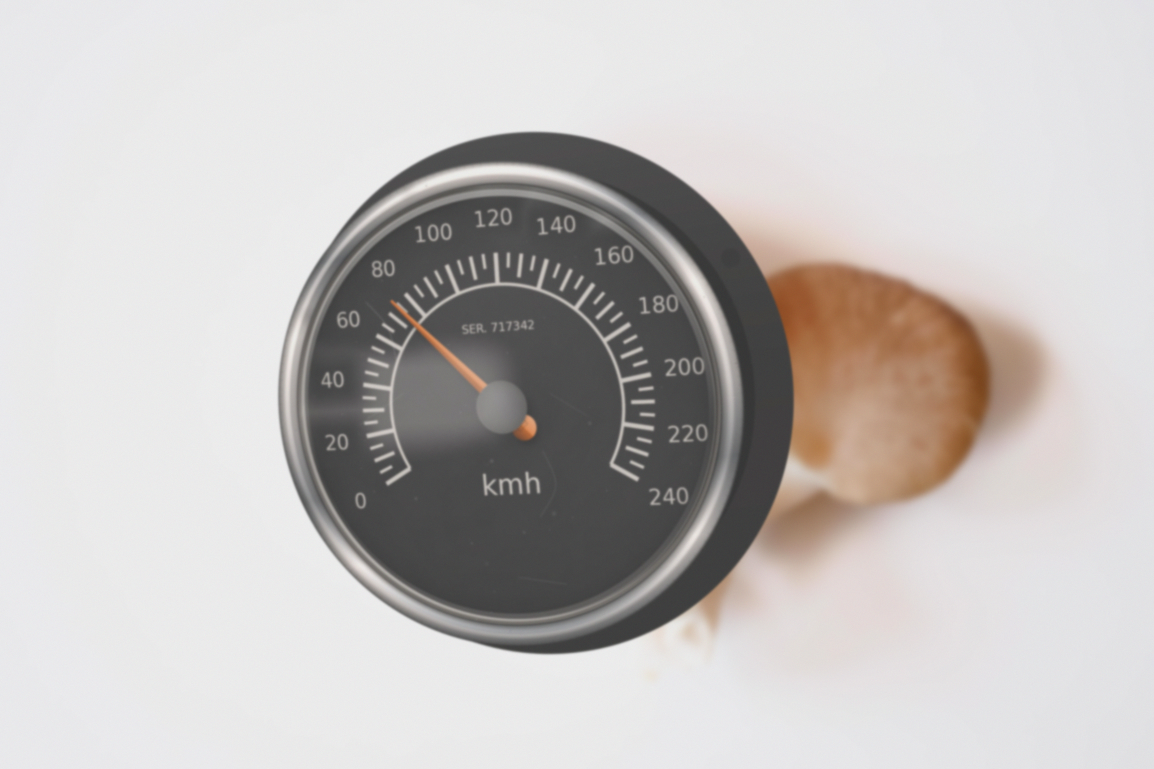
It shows 75 km/h
